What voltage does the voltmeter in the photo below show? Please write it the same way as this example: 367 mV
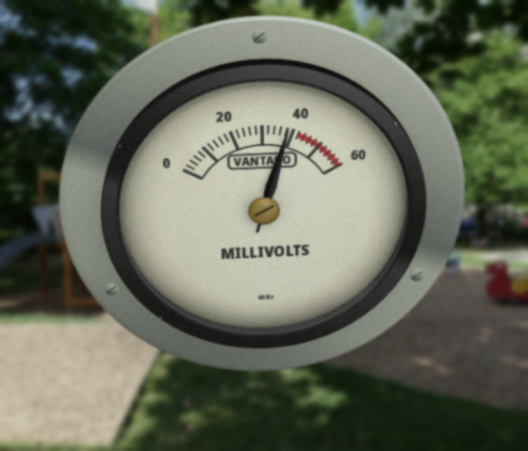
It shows 38 mV
